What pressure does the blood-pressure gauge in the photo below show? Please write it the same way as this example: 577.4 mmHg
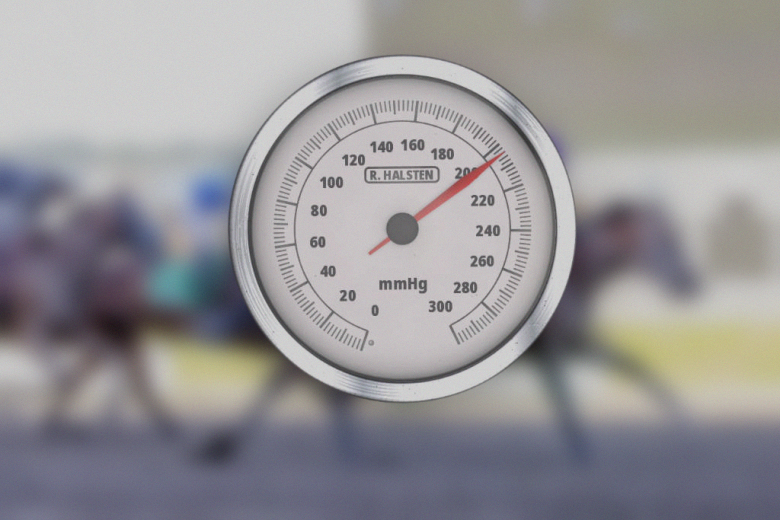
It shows 204 mmHg
